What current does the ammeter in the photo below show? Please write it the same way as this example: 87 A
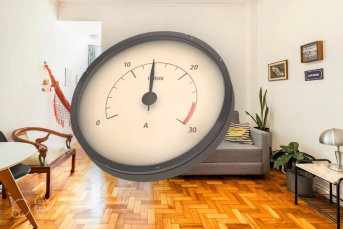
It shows 14 A
